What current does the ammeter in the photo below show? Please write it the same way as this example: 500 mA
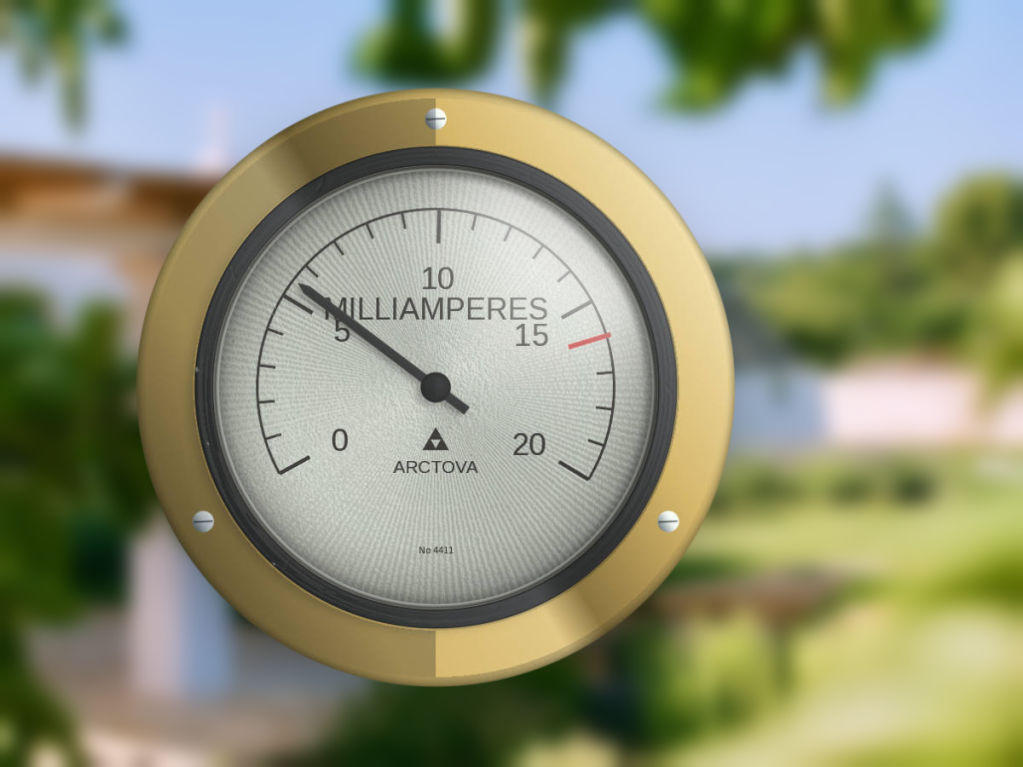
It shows 5.5 mA
